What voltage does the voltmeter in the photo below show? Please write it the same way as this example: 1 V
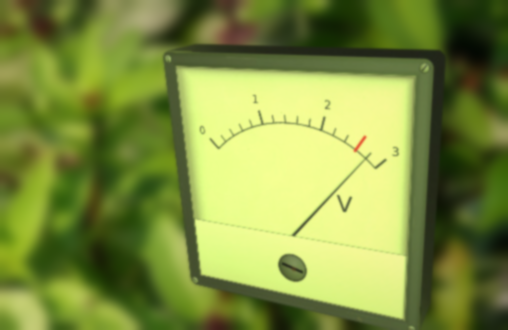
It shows 2.8 V
